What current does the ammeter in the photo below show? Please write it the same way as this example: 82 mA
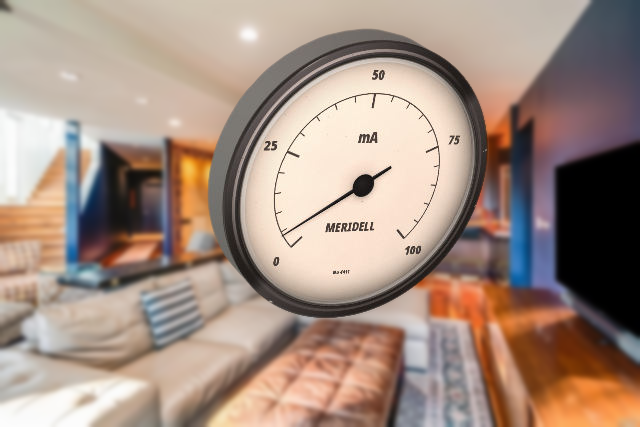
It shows 5 mA
